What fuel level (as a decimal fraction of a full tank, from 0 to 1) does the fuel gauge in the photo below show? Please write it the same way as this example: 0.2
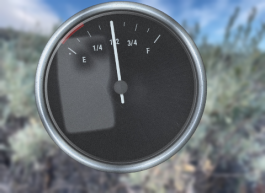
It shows 0.5
